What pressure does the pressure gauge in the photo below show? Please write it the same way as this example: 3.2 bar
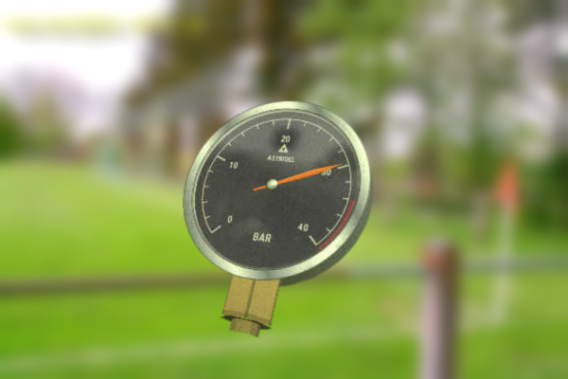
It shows 30 bar
